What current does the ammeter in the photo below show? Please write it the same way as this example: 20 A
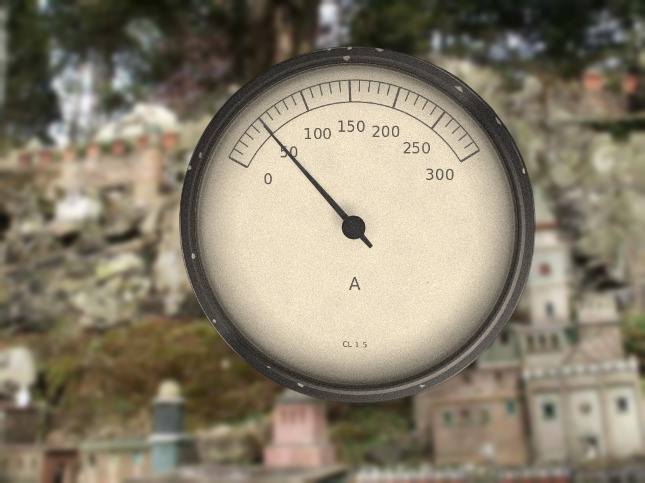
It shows 50 A
